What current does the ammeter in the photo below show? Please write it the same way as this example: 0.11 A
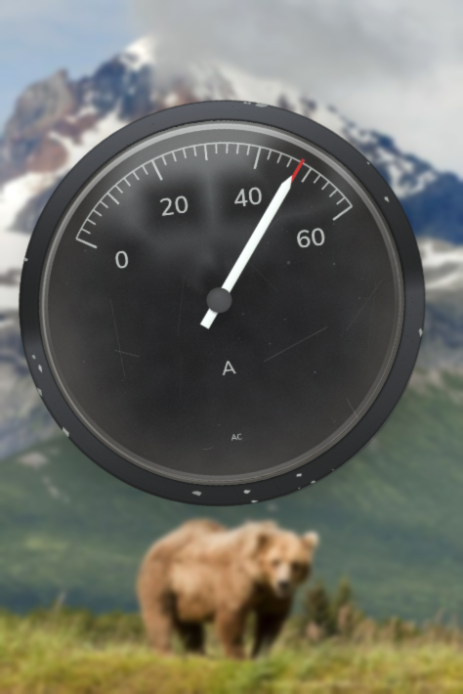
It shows 48 A
